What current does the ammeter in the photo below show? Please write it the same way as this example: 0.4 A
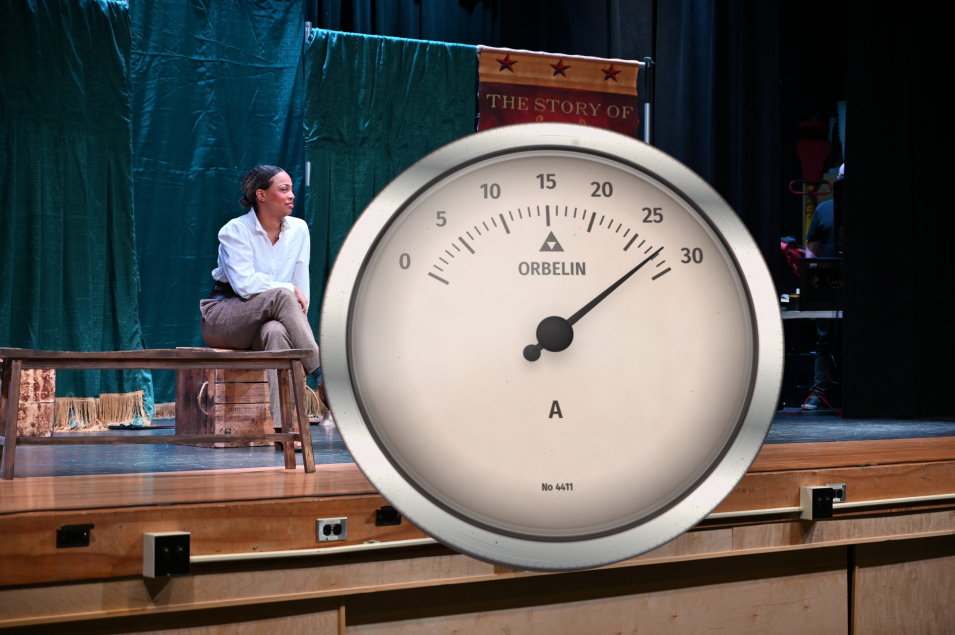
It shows 28 A
